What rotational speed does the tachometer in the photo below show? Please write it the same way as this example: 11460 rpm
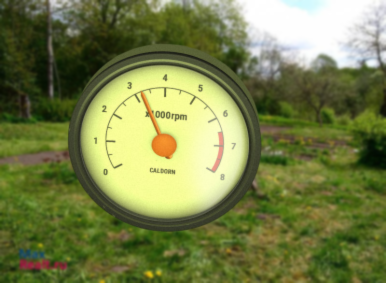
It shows 3250 rpm
